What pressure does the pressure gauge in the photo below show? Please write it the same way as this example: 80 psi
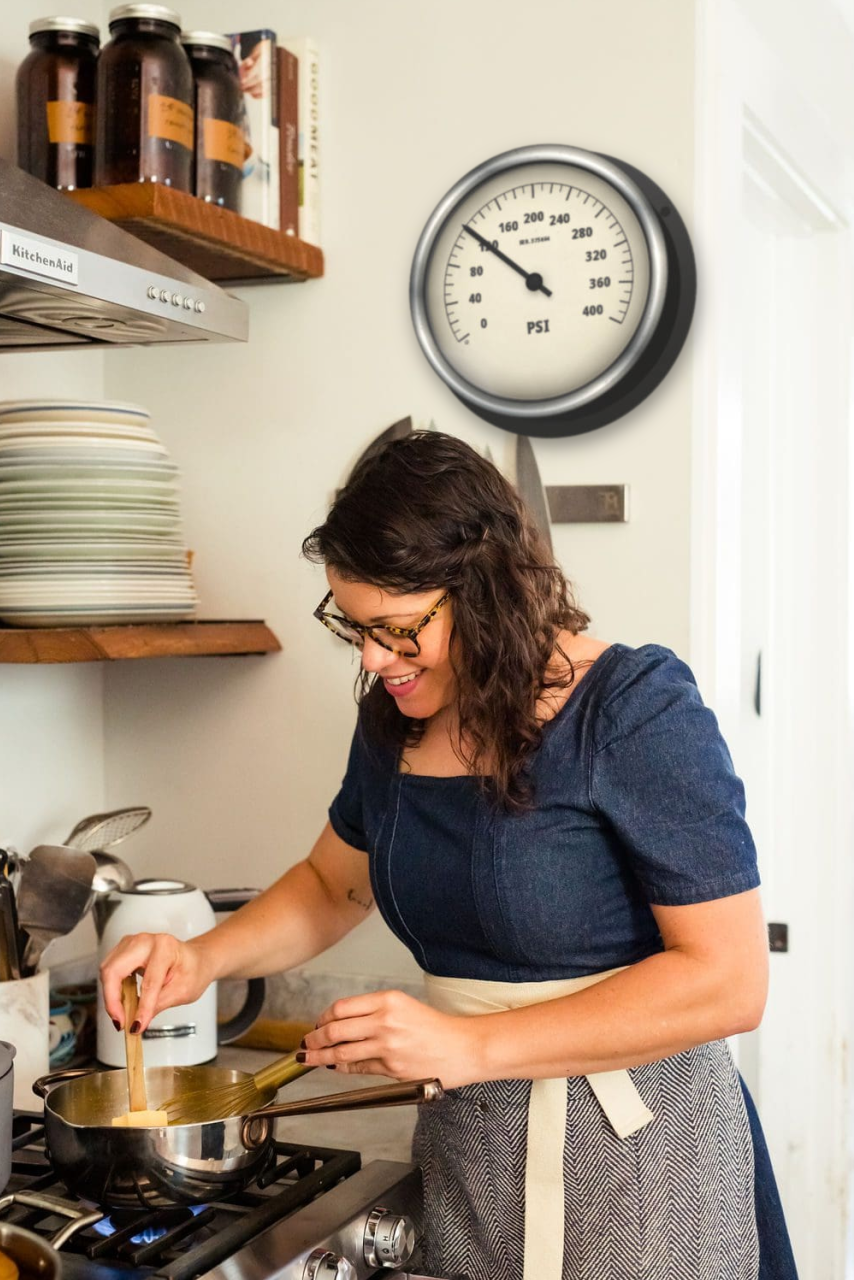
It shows 120 psi
